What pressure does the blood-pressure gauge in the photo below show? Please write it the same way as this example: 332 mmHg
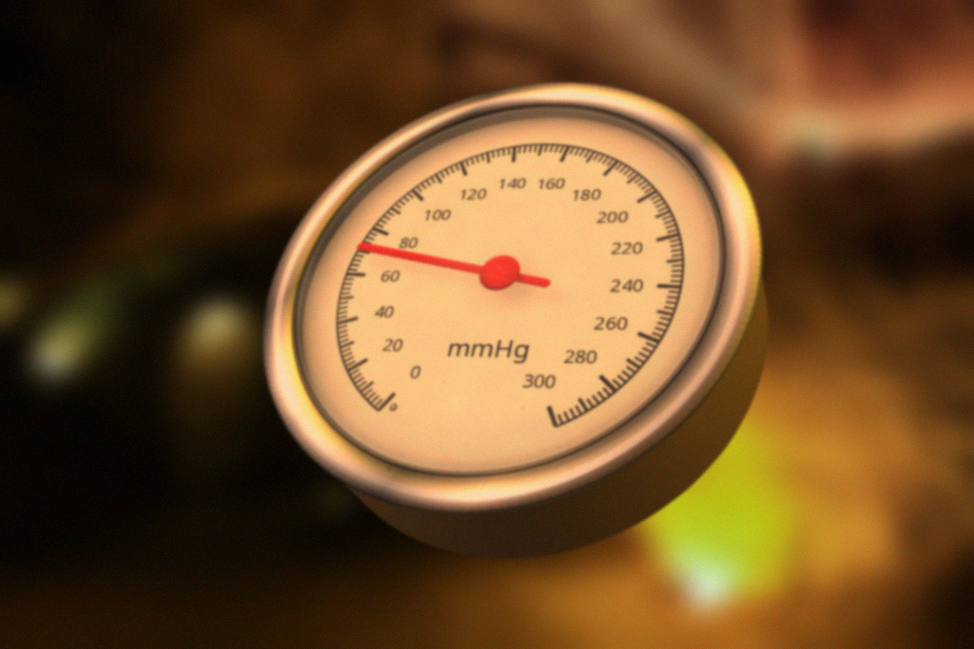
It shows 70 mmHg
